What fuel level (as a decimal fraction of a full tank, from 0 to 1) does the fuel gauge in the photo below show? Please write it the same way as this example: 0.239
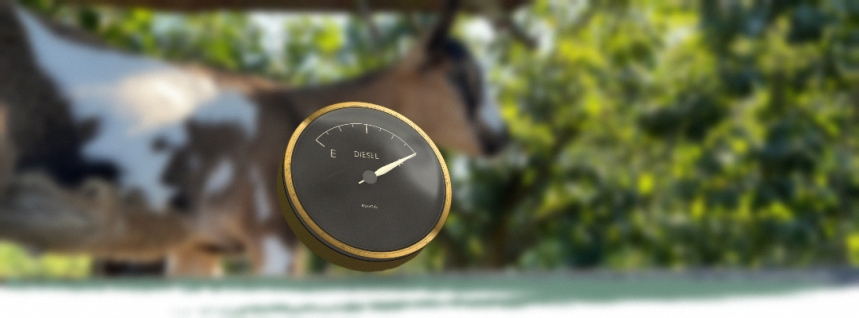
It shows 1
